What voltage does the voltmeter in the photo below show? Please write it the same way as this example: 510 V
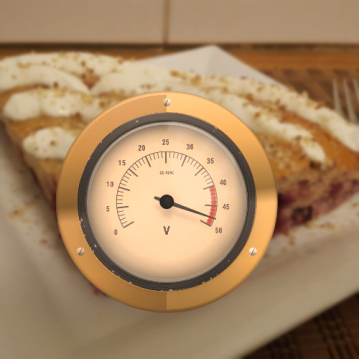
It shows 48 V
